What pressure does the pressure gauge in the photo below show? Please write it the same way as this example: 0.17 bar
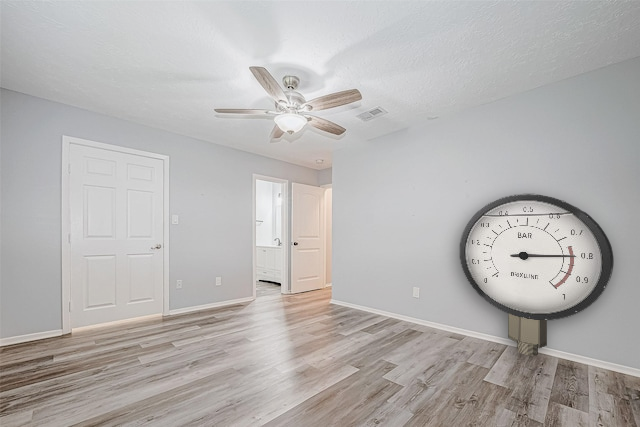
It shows 0.8 bar
